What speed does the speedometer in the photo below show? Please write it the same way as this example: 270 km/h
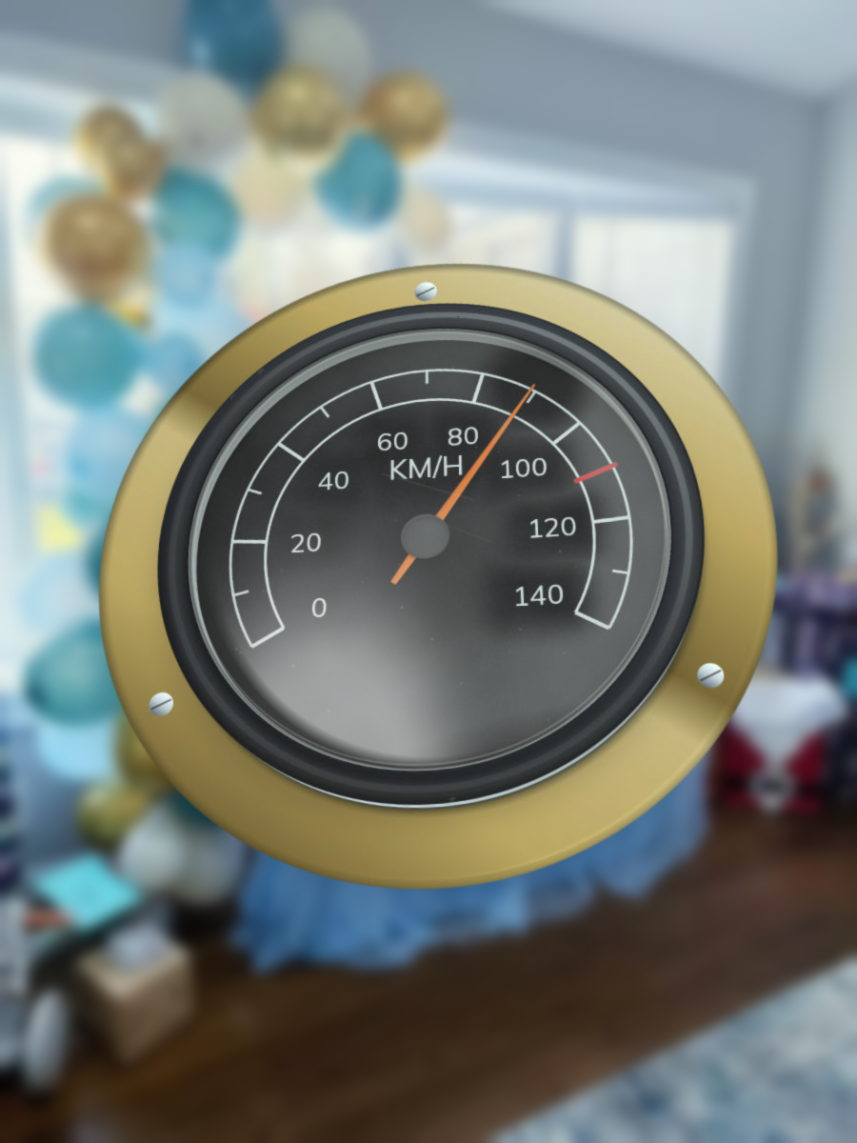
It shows 90 km/h
